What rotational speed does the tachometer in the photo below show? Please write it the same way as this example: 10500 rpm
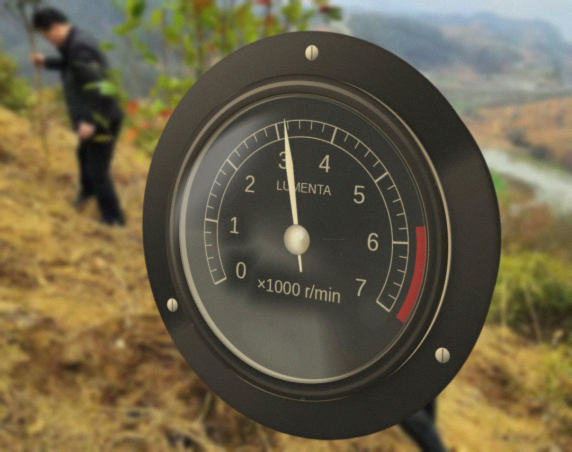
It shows 3200 rpm
